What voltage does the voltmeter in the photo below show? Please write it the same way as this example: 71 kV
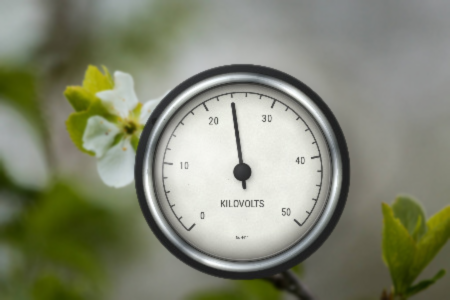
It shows 24 kV
